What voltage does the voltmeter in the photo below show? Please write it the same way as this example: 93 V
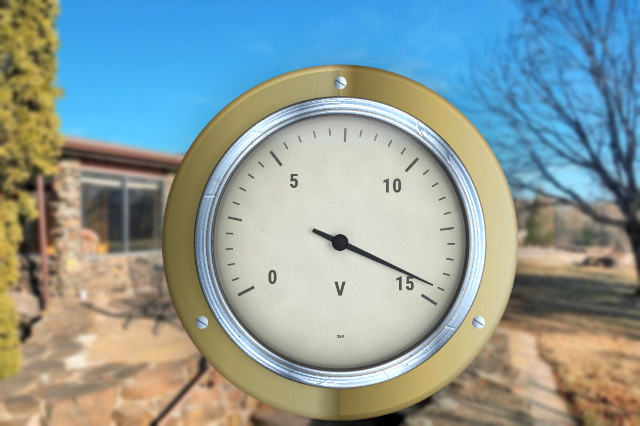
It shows 14.5 V
